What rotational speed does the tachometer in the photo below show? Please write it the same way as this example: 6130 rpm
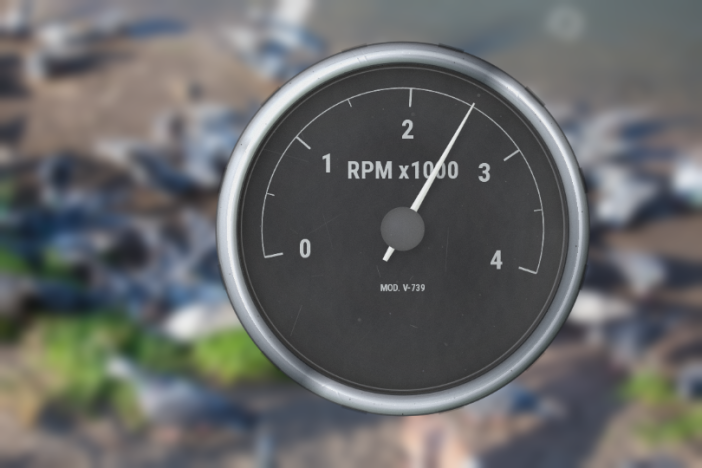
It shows 2500 rpm
